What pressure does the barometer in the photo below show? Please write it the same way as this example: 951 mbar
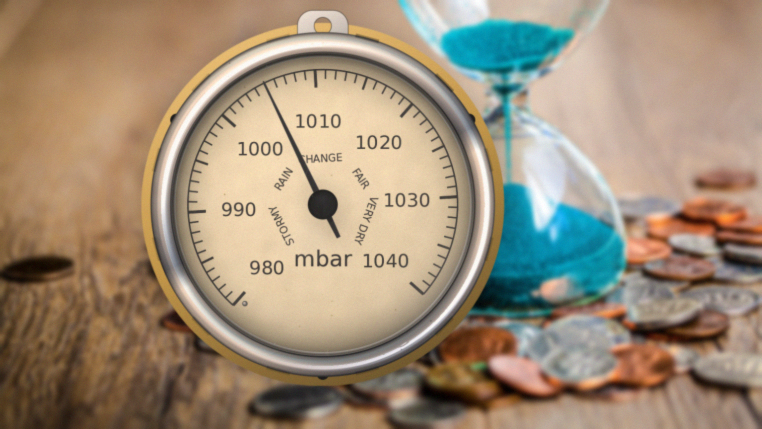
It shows 1005 mbar
